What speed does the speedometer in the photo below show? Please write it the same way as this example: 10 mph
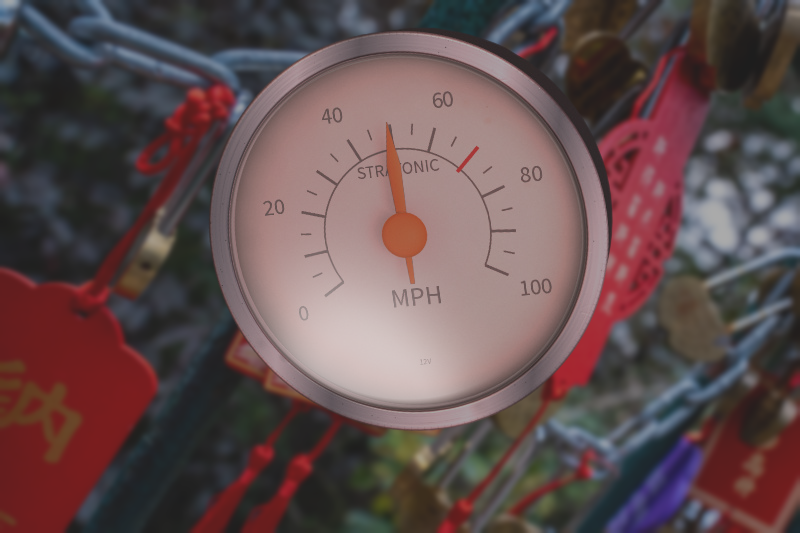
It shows 50 mph
